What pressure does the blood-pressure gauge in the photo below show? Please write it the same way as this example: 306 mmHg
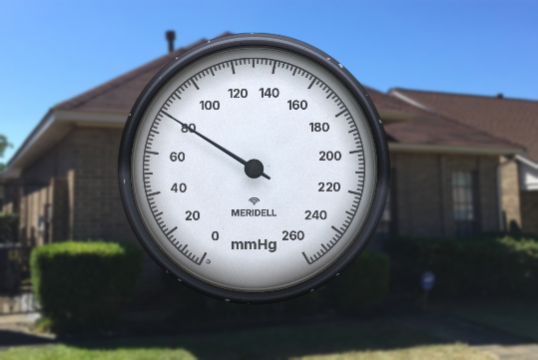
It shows 80 mmHg
